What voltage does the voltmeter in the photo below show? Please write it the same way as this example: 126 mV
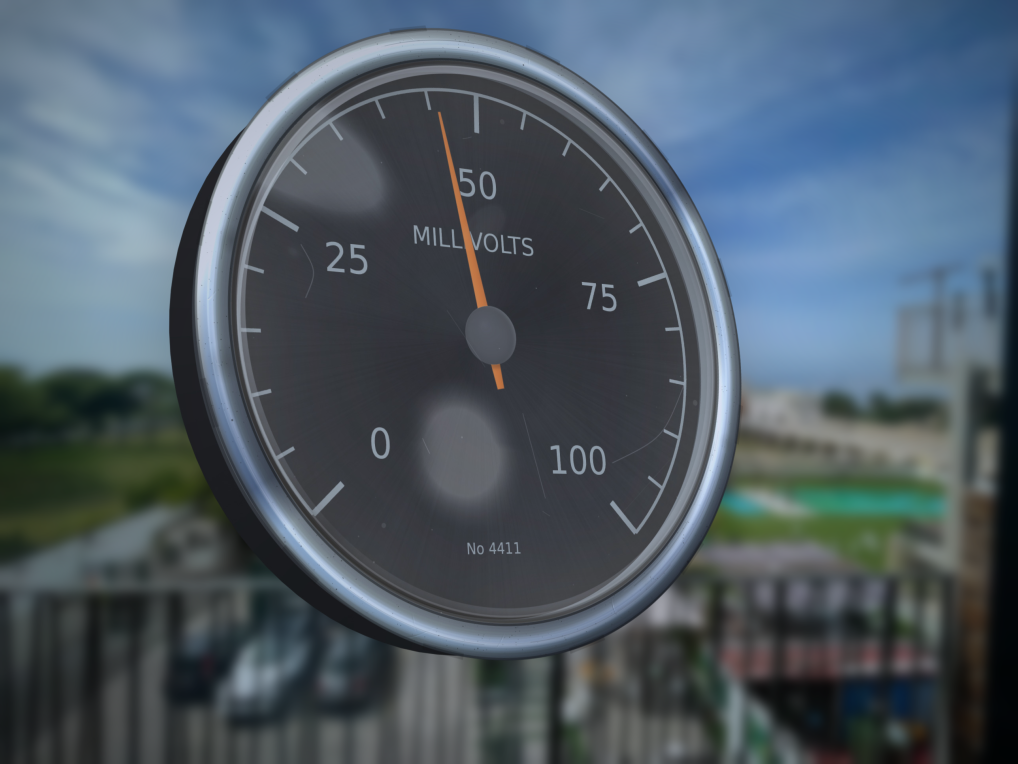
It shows 45 mV
